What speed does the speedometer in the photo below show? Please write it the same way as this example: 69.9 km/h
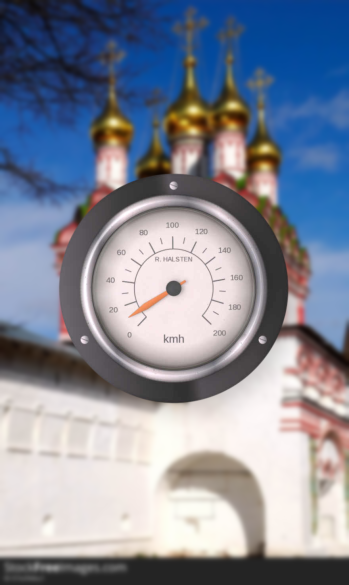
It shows 10 km/h
